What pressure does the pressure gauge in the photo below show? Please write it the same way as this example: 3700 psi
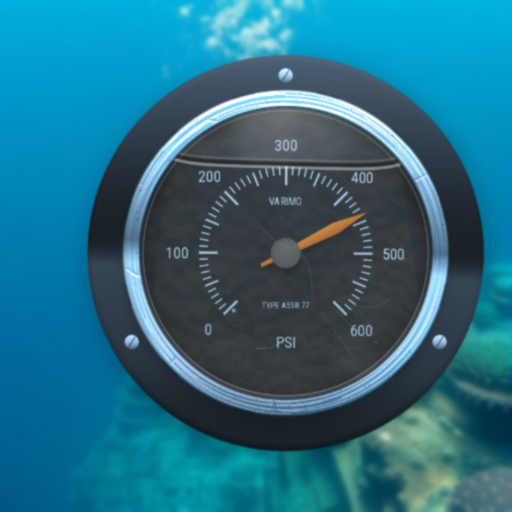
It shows 440 psi
